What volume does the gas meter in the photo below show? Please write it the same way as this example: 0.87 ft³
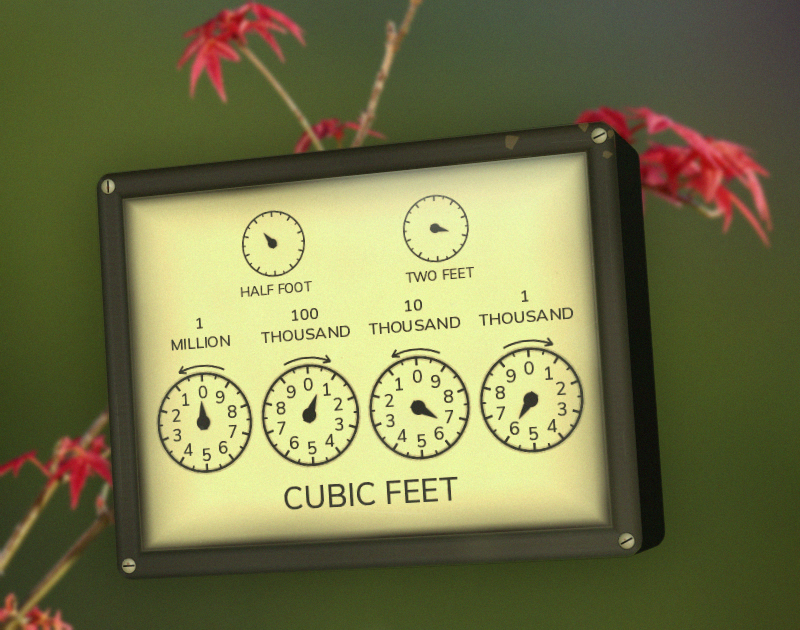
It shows 6600 ft³
